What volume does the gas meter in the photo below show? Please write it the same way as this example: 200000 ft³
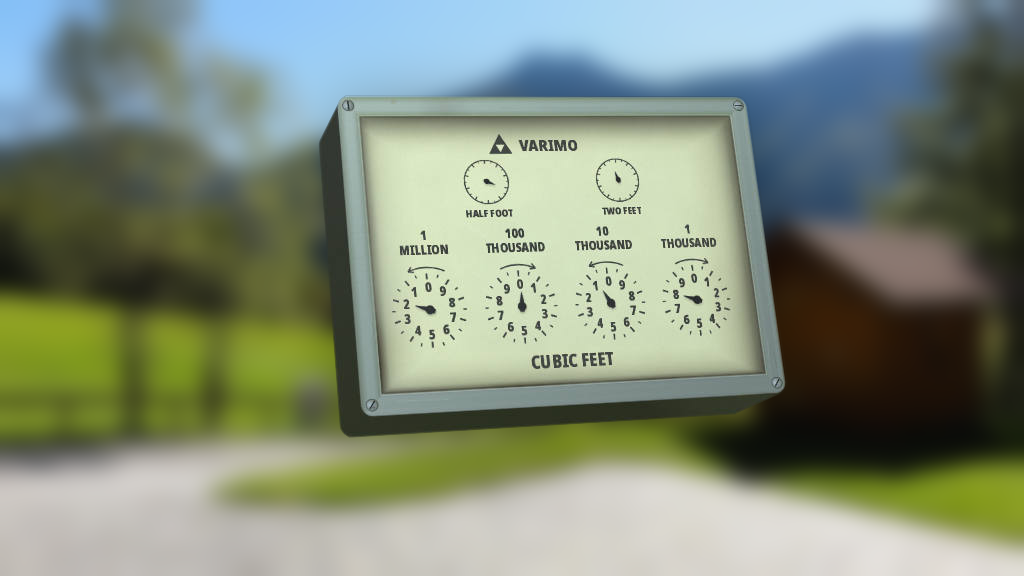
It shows 200800 ft³
